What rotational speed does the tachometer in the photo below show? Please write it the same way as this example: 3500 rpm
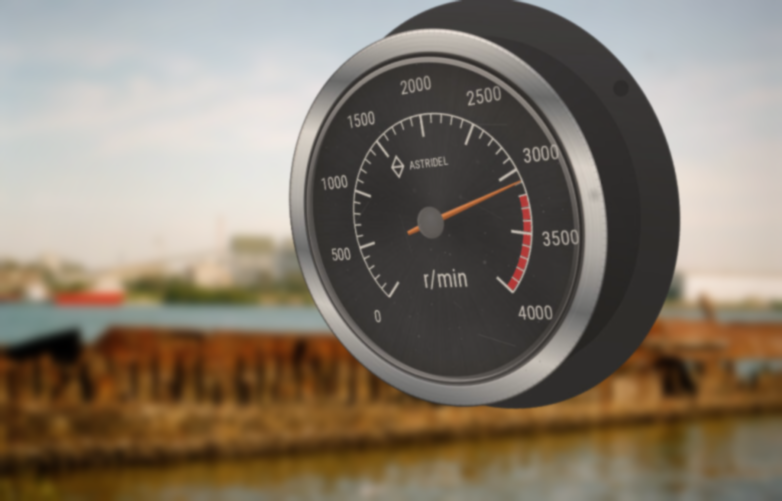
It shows 3100 rpm
